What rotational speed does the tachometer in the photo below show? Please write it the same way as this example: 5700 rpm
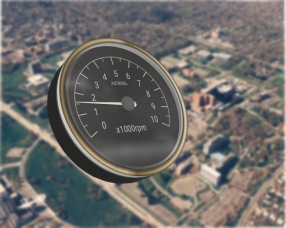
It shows 1500 rpm
